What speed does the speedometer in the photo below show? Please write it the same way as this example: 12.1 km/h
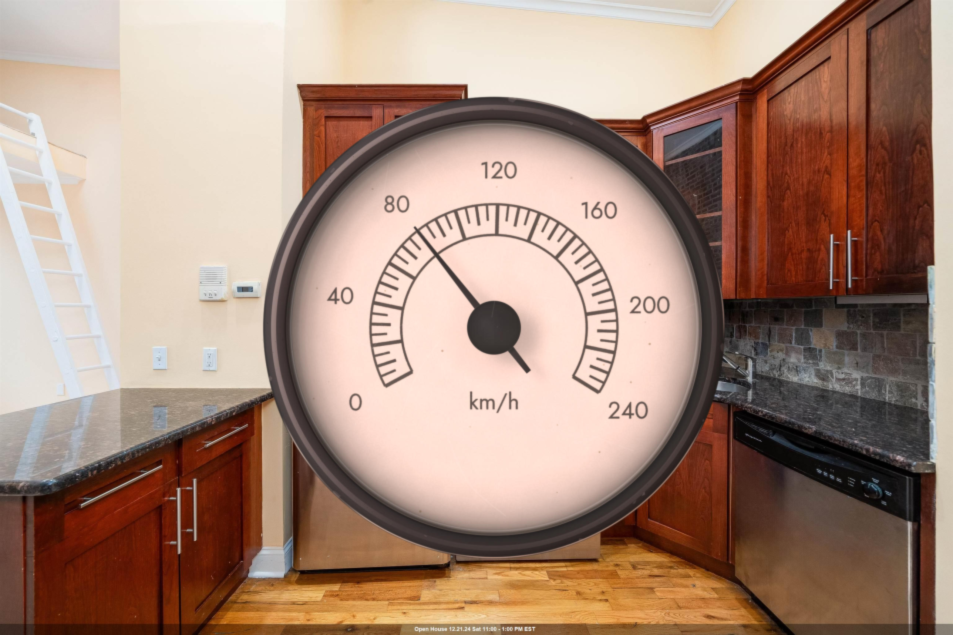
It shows 80 km/h
